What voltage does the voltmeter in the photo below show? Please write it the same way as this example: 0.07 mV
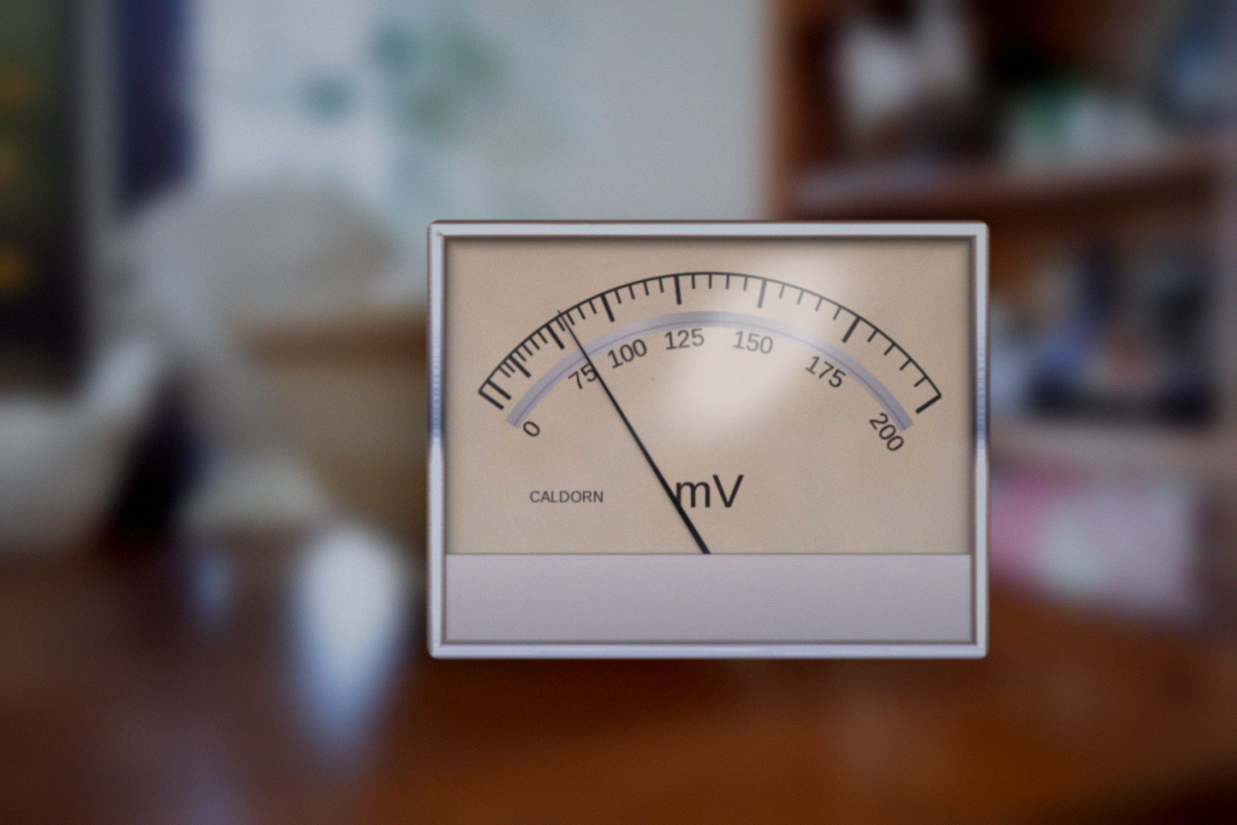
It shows 82.5 mV
